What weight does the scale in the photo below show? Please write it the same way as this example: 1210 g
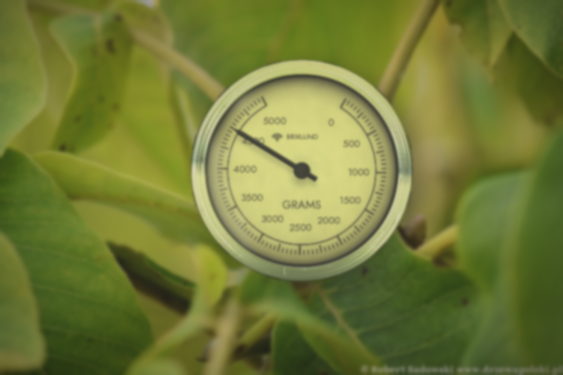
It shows 4500 g
